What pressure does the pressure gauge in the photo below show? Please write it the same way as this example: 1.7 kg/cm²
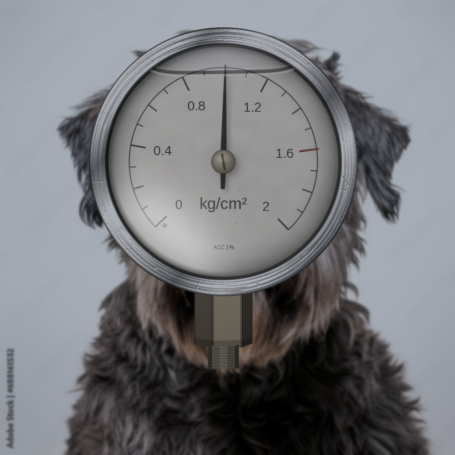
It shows 1 kg/cm²
